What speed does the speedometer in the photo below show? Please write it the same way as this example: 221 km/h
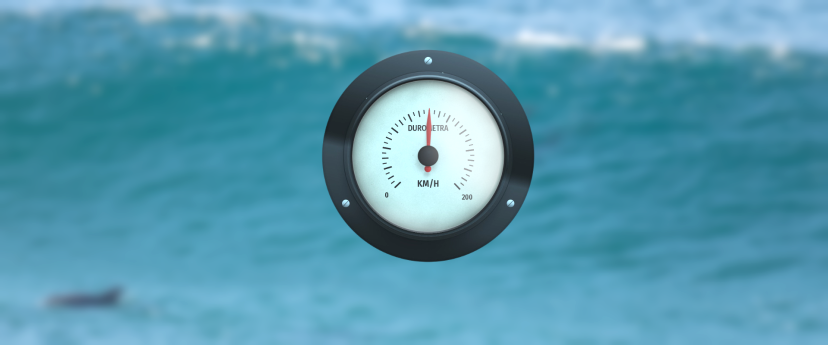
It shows 100 km/h
